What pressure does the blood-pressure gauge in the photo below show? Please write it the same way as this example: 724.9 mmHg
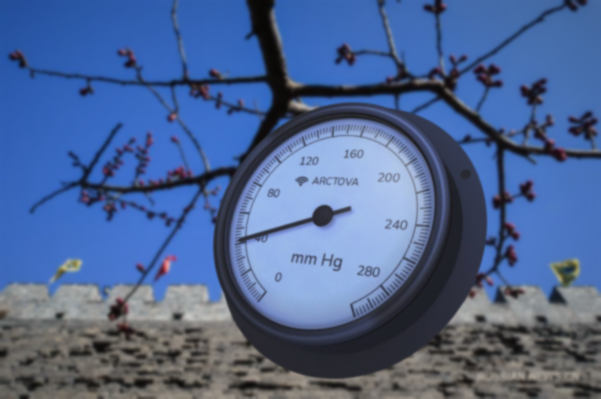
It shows 40 mmHg
